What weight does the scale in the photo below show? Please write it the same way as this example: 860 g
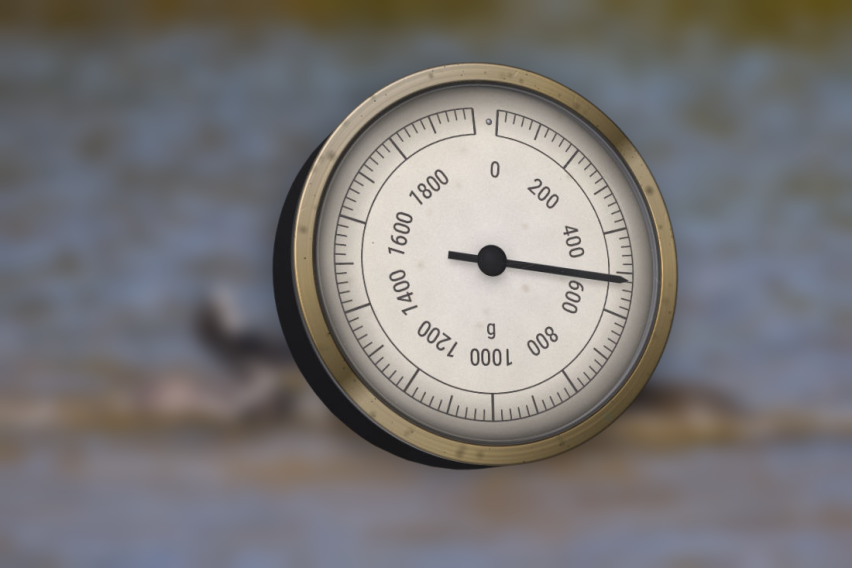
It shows 520 g
